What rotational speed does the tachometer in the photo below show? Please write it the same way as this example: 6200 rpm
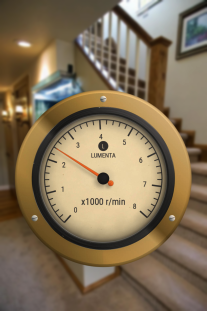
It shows 2400 rpm
